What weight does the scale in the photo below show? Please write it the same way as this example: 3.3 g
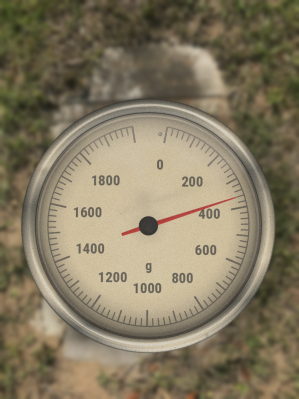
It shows 360 g
